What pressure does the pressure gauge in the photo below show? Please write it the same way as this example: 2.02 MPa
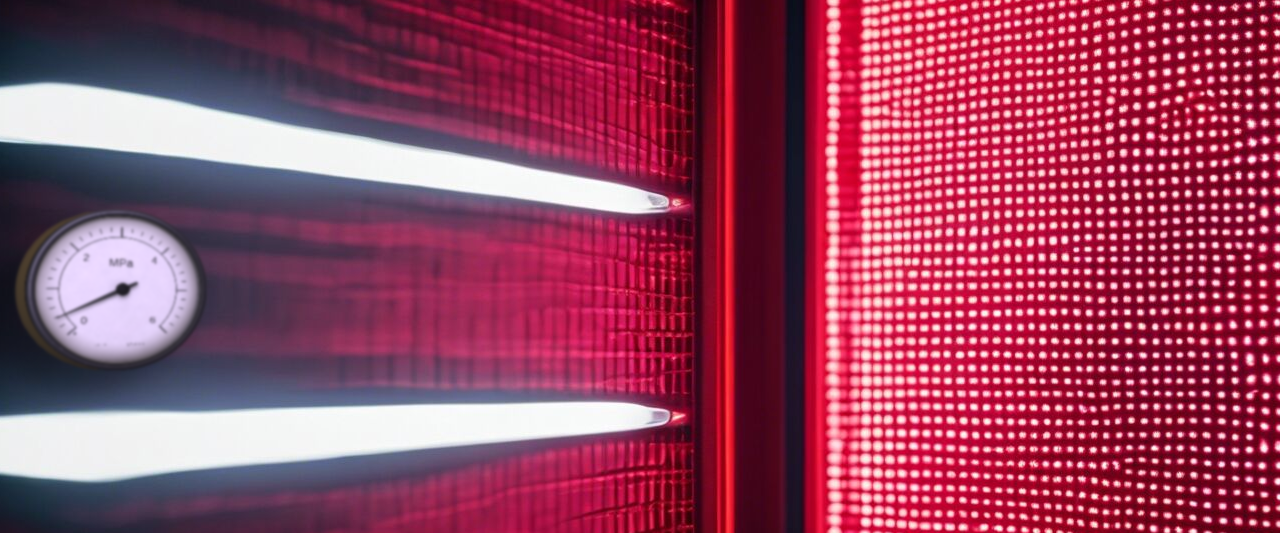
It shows 0.4 MPa
